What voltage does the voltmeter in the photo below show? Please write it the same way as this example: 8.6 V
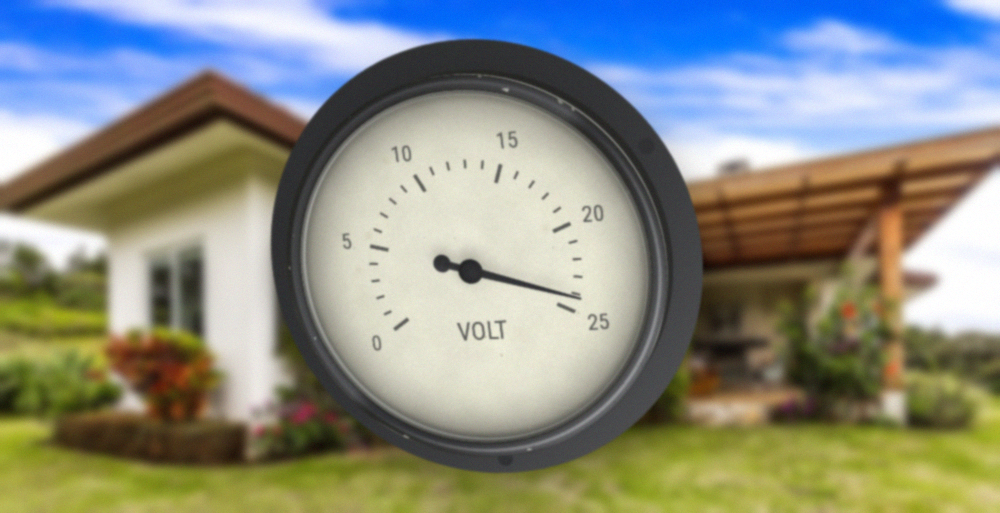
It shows 24 V
